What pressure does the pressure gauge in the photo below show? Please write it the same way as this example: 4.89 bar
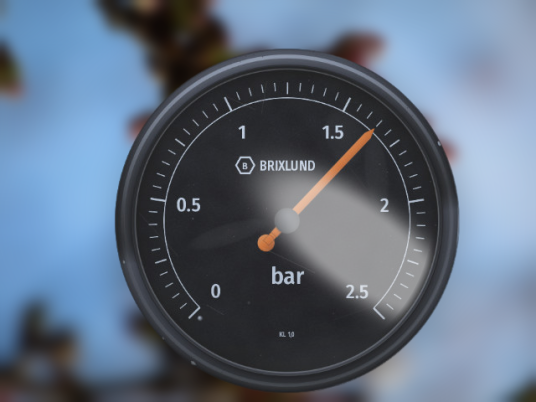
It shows 1.65 bar
